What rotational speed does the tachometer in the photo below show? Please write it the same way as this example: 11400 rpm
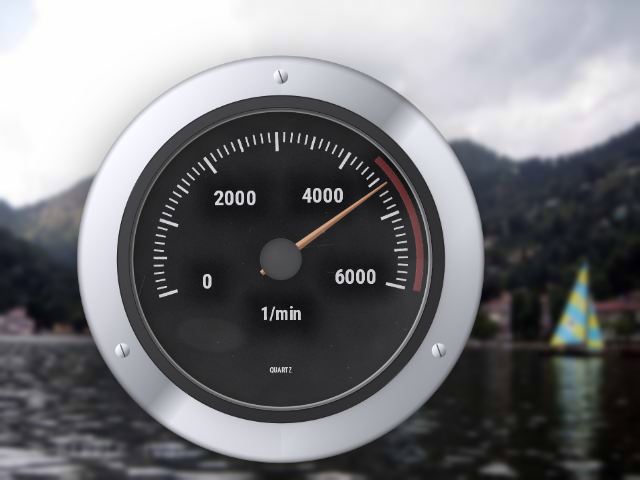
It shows 4600 rpm
